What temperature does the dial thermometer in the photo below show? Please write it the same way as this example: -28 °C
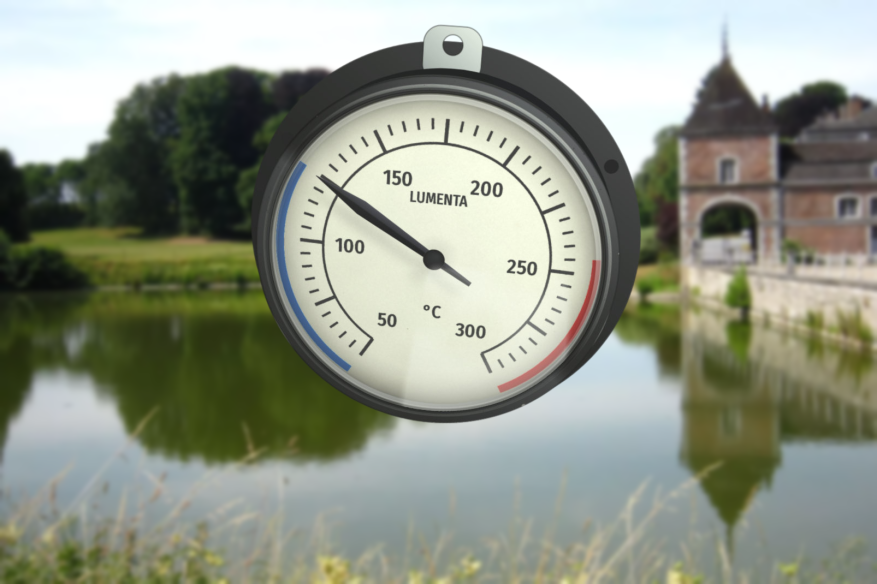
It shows 125 °C
